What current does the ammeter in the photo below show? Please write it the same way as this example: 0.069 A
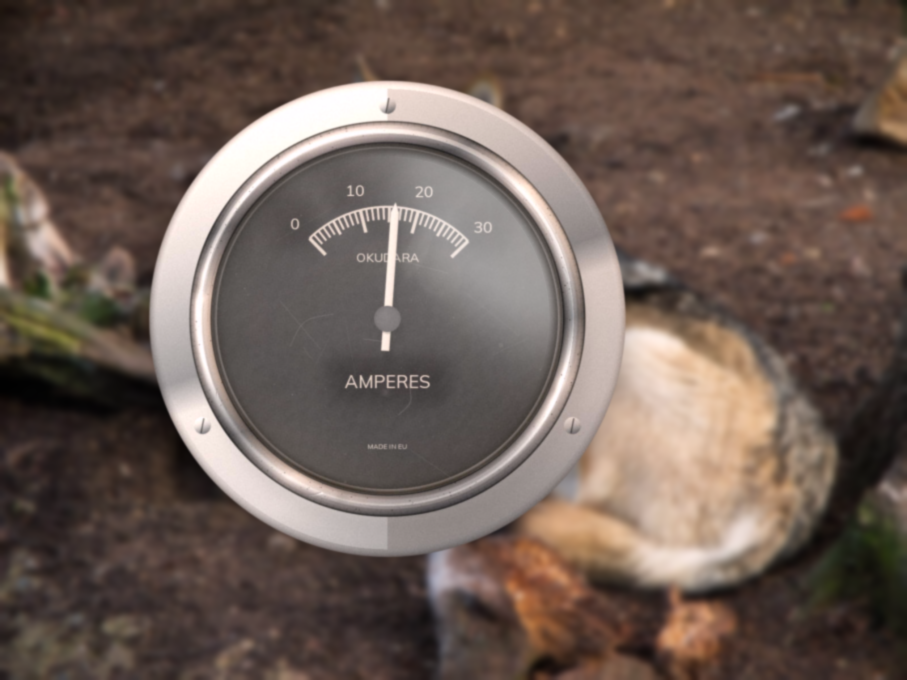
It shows 16 A
